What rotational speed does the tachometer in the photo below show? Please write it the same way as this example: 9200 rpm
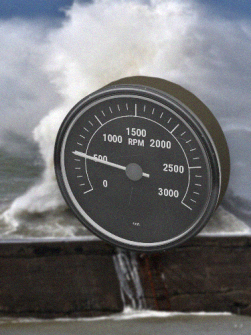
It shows 500 rpm
